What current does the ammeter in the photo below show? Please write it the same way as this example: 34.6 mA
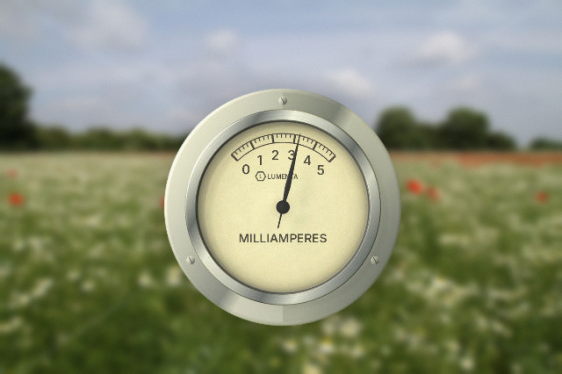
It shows 3.2 mA
